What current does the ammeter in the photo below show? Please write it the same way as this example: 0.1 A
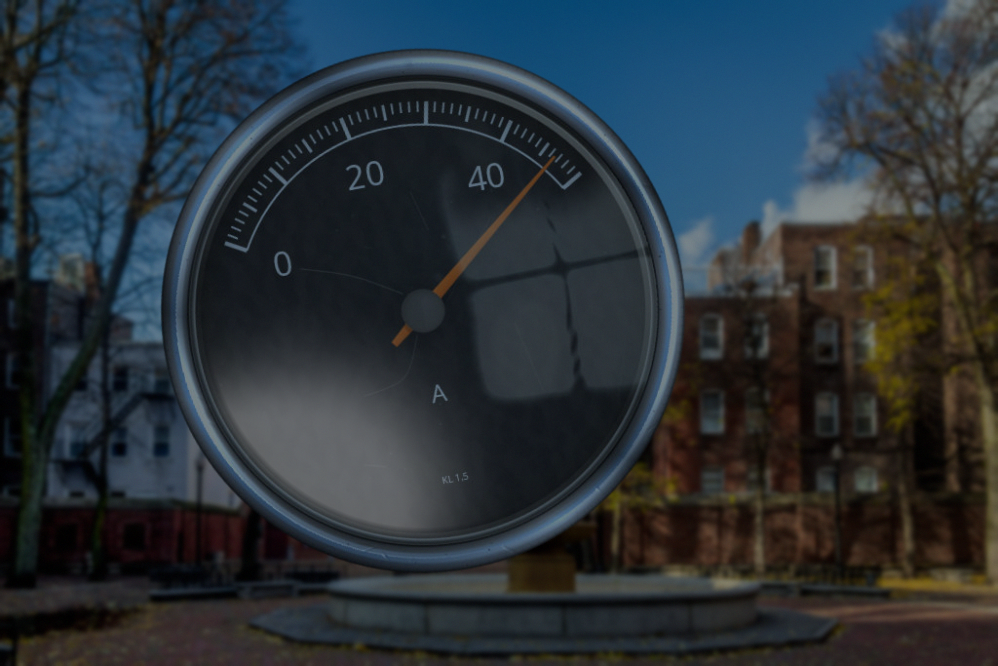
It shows 46.5 A
